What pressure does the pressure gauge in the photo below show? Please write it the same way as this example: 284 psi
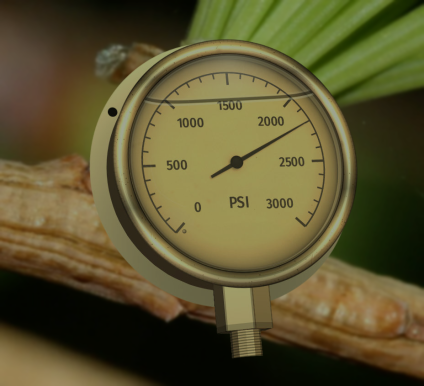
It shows 2200 psi
